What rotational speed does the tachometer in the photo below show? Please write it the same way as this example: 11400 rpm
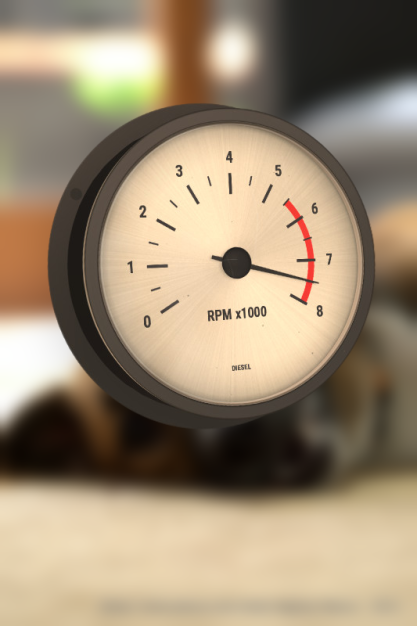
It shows 7500 rpm
